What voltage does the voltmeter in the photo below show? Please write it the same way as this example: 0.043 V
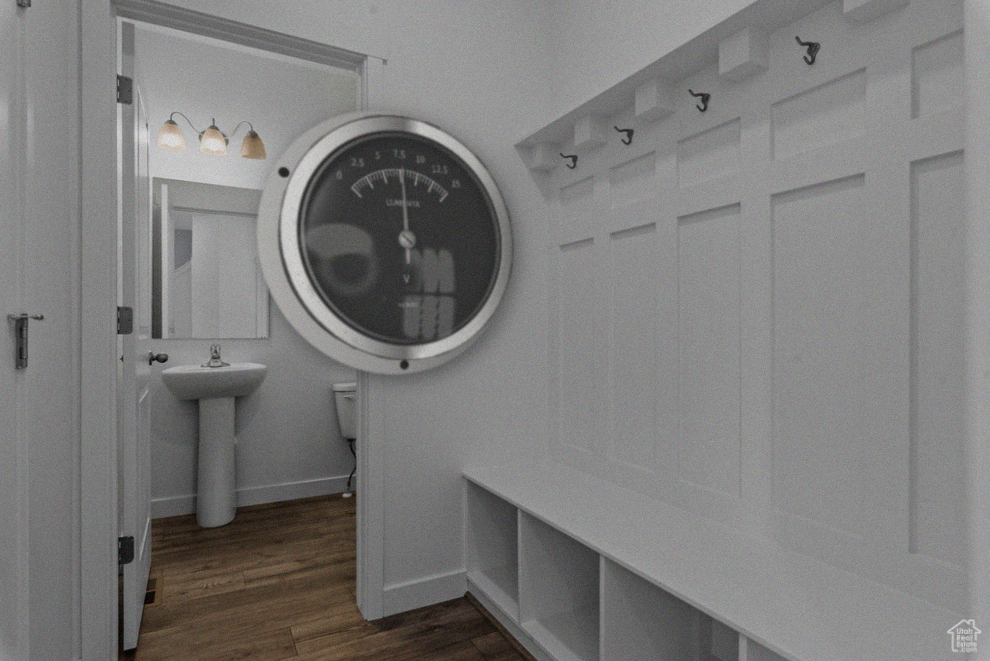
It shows 7.5 V
